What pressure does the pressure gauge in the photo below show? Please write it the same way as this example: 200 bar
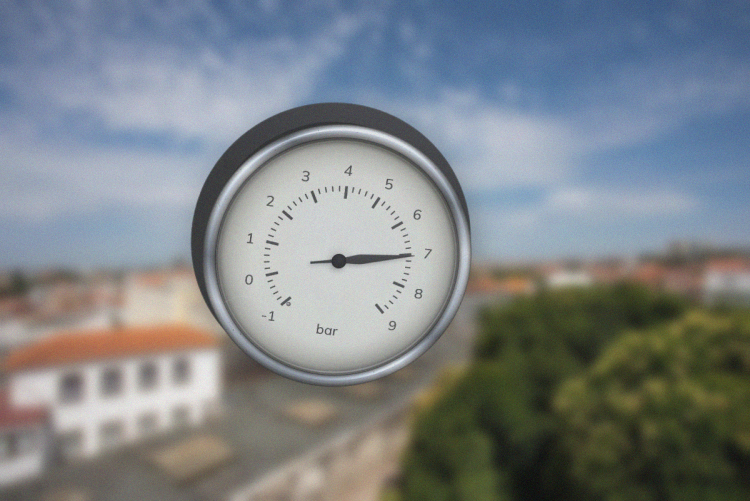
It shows 7 bar
